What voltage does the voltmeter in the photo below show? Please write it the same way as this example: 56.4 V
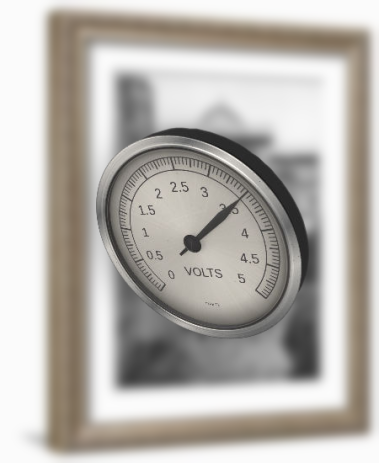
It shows 3.5 V
